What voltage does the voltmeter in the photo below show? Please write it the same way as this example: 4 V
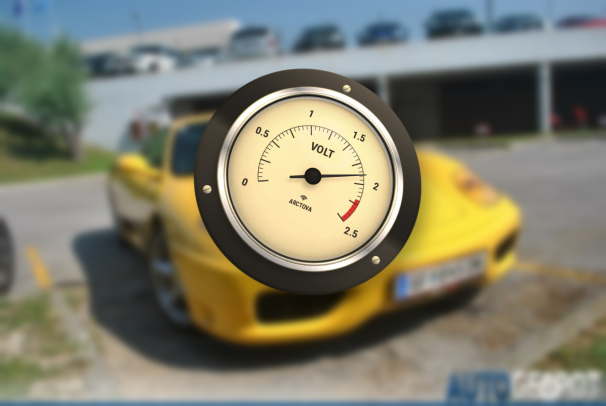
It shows 1.9 V
